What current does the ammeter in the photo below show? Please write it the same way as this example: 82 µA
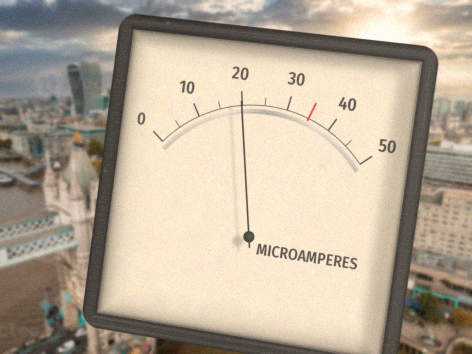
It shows 20 µA
